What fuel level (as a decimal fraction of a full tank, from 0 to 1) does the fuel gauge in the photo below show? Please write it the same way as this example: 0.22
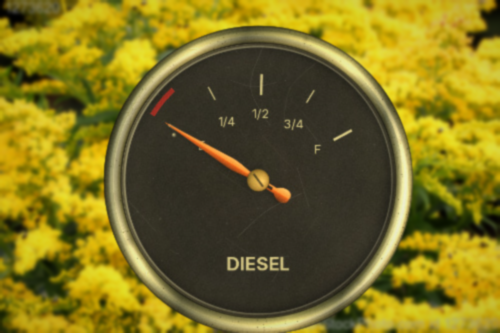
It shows 0
